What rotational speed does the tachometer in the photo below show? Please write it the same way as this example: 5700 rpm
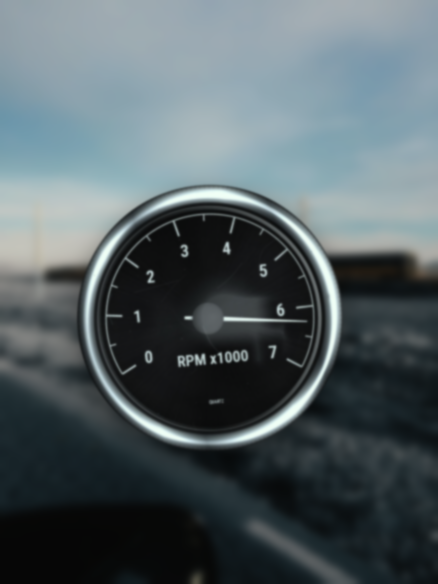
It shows 6250 rpm
